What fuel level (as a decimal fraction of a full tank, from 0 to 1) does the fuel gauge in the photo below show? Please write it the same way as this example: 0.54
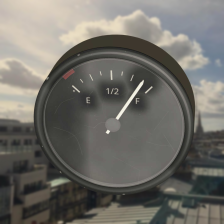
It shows 0.875
